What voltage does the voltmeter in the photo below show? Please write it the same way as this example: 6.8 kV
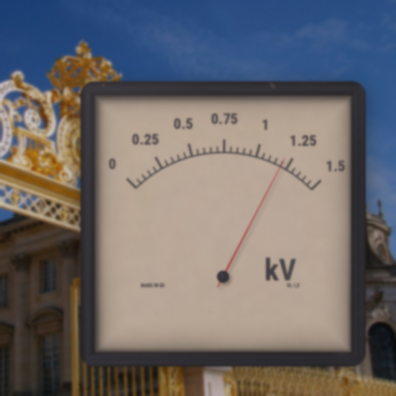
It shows 1.2 kV
